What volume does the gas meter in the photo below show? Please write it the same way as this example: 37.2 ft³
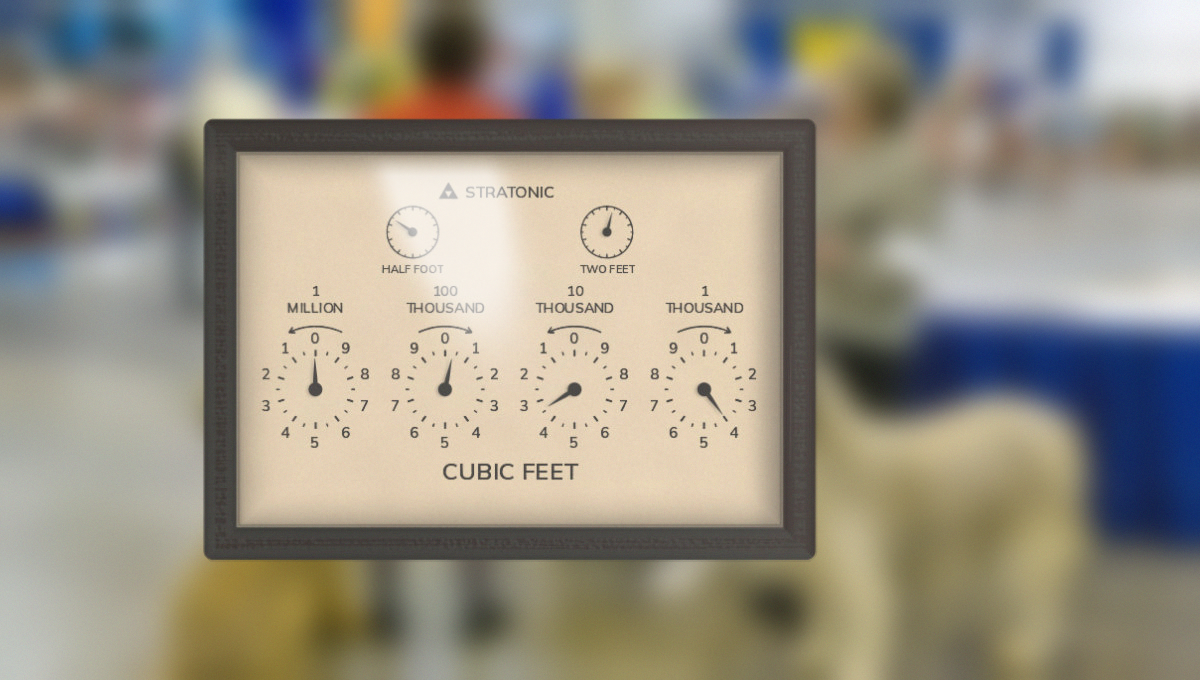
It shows 3400 ft³
